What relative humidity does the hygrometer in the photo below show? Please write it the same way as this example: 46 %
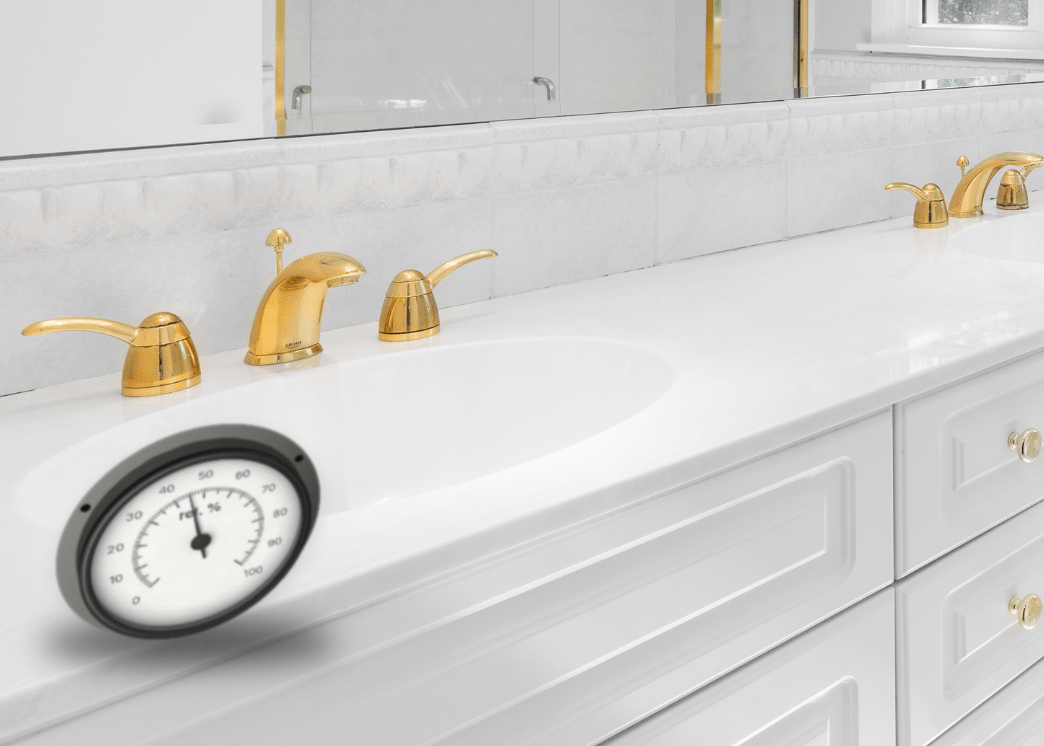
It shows 45 %
